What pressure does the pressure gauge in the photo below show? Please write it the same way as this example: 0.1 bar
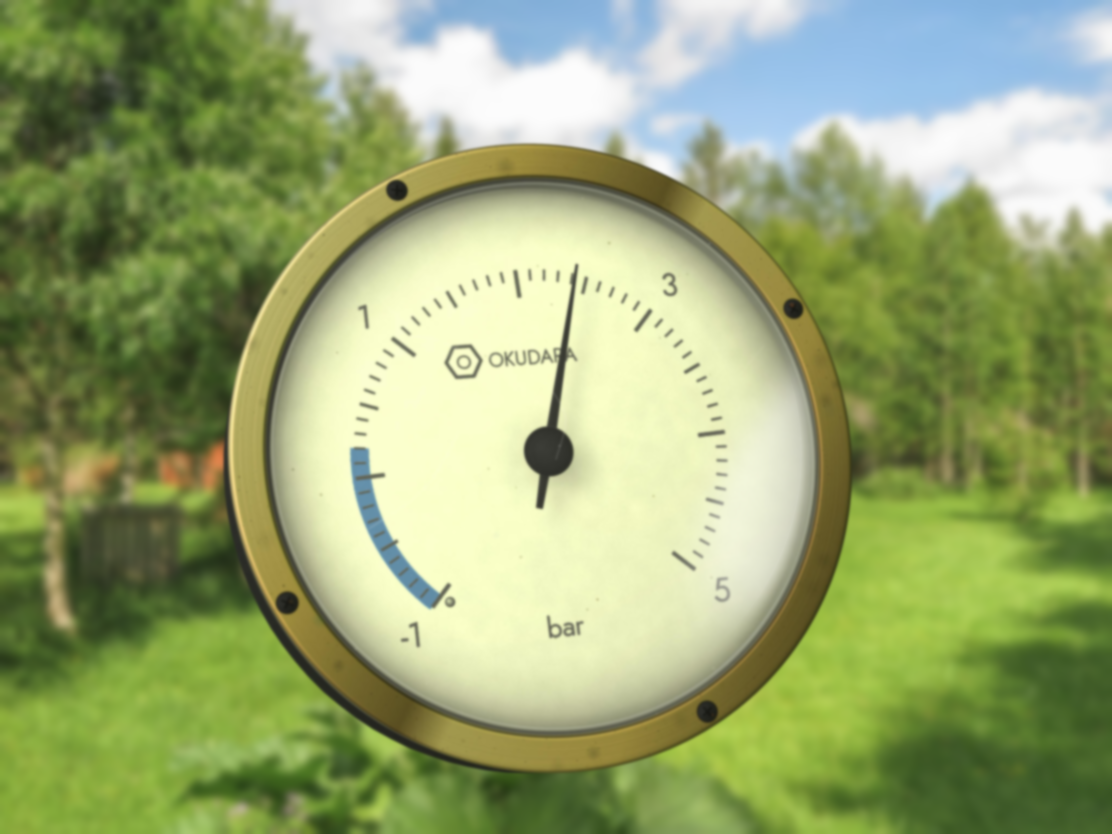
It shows 2.4 bar
